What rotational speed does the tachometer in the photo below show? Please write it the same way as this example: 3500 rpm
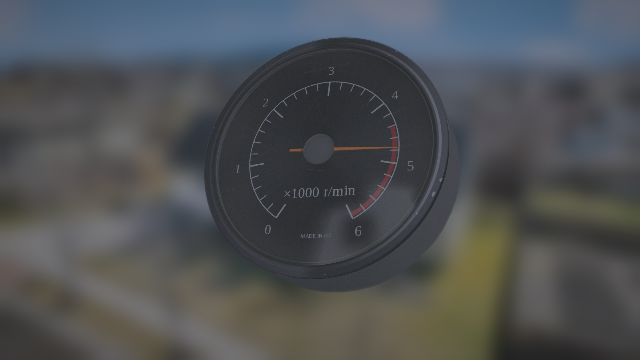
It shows 4800 rpm
